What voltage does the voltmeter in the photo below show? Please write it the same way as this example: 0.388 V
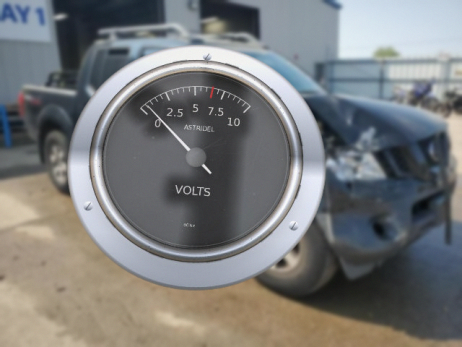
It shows 0.5 V
